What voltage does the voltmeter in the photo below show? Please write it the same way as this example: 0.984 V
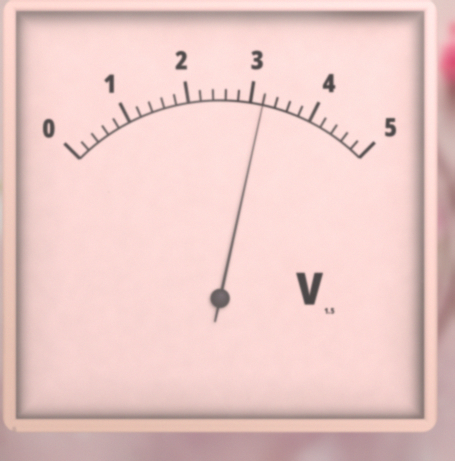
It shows 3.2 V
